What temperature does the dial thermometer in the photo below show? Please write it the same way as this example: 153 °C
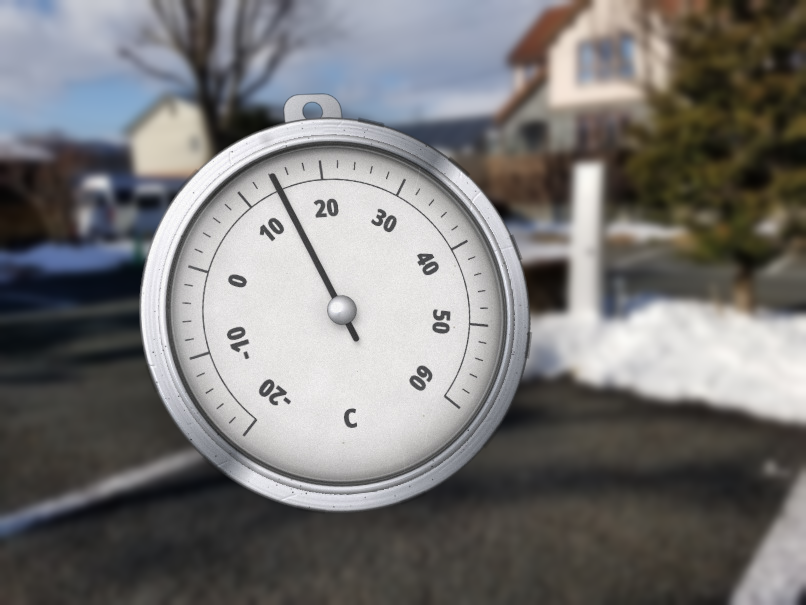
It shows 14 °C
